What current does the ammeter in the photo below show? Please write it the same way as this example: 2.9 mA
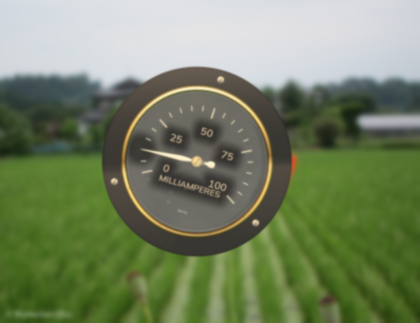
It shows 10 mA
